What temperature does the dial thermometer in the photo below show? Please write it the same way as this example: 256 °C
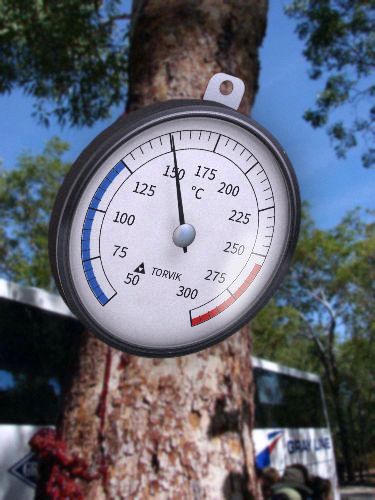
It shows 150 °C
